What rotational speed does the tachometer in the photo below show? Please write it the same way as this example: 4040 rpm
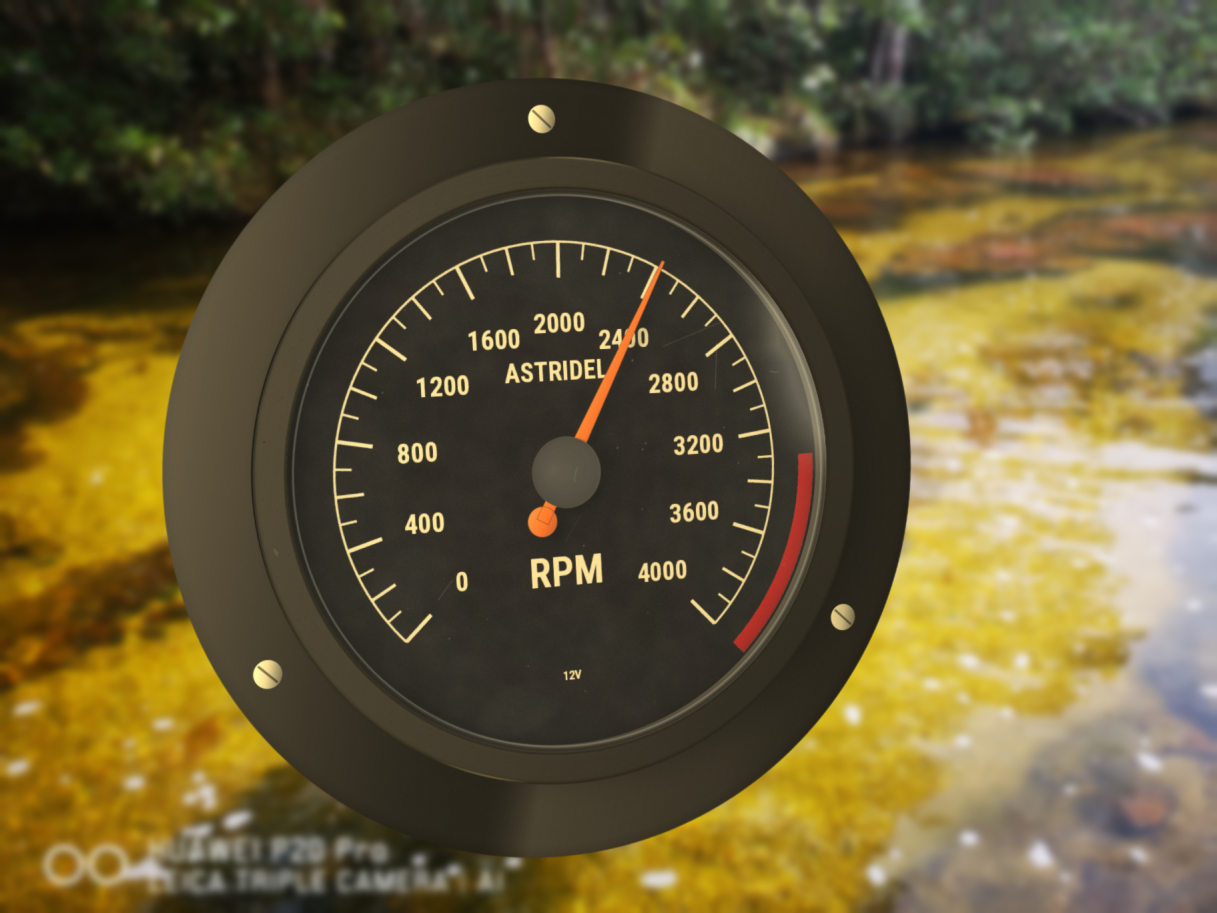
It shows 2400 rpm
